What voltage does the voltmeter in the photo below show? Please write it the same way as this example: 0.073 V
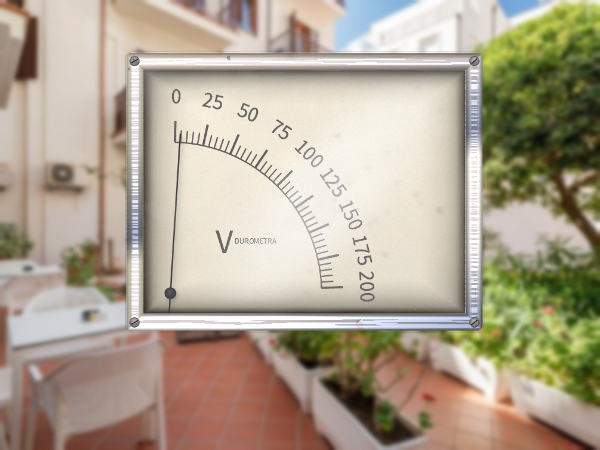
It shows 5 V
